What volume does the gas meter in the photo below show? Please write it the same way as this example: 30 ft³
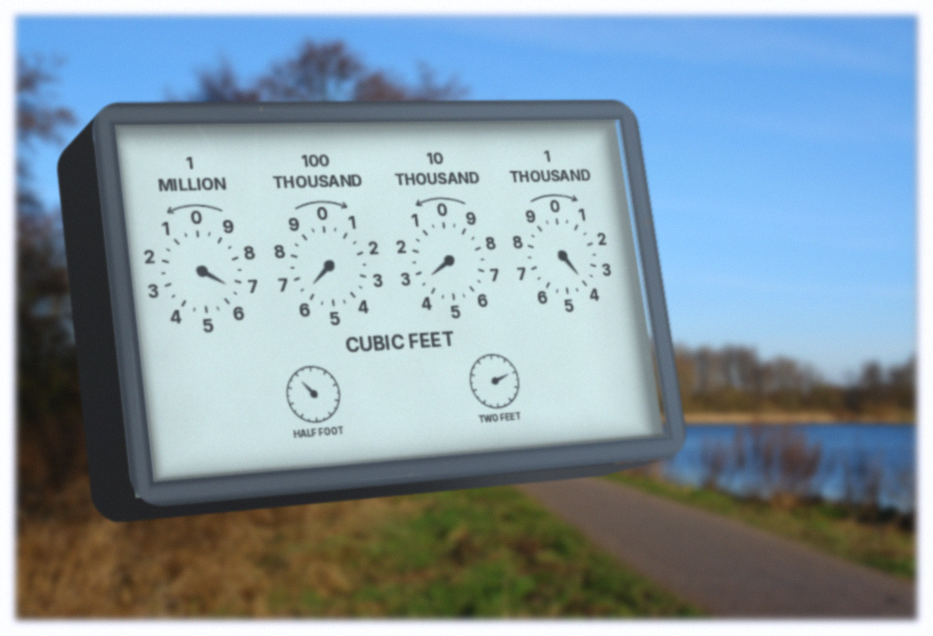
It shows 663400 ft³
